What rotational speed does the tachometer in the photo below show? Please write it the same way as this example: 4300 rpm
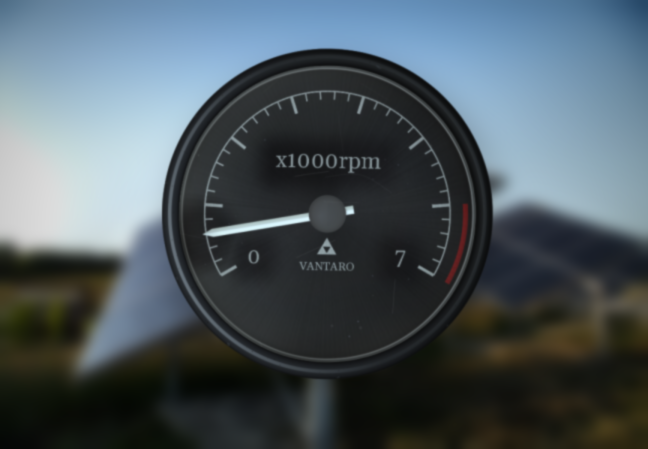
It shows 600 rpm
